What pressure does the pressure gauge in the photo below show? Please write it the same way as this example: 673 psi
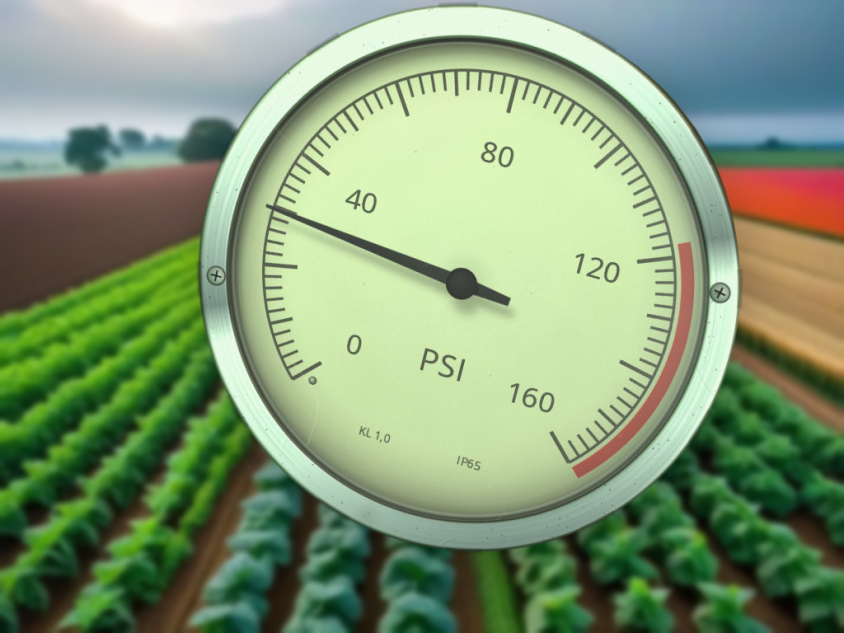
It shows 30 psi
